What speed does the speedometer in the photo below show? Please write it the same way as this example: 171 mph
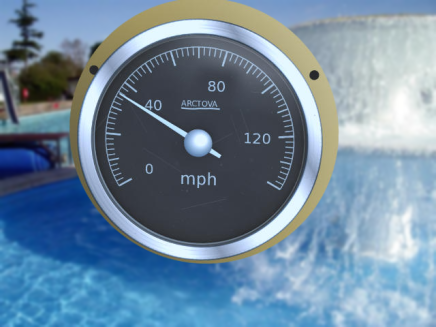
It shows 36 mph
